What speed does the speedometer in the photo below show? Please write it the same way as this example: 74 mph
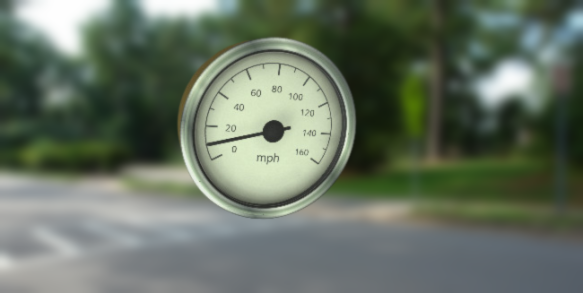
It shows 10 mph
